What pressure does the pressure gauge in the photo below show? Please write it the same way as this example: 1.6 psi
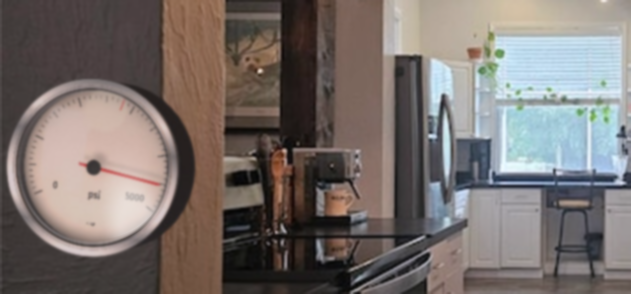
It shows 4500 psi
